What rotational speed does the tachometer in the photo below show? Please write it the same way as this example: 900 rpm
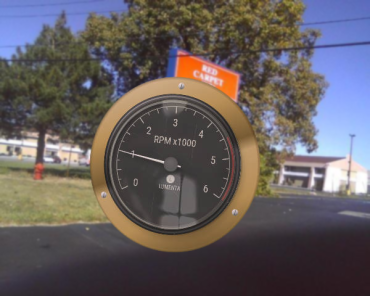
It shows 1000 rpm
